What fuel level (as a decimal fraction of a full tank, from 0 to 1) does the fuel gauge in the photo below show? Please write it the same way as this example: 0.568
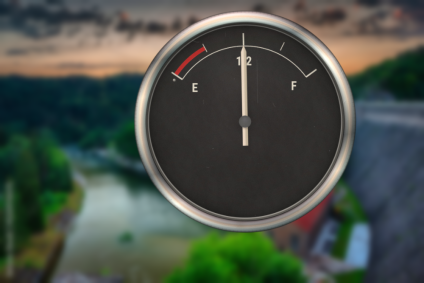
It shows 0.5
